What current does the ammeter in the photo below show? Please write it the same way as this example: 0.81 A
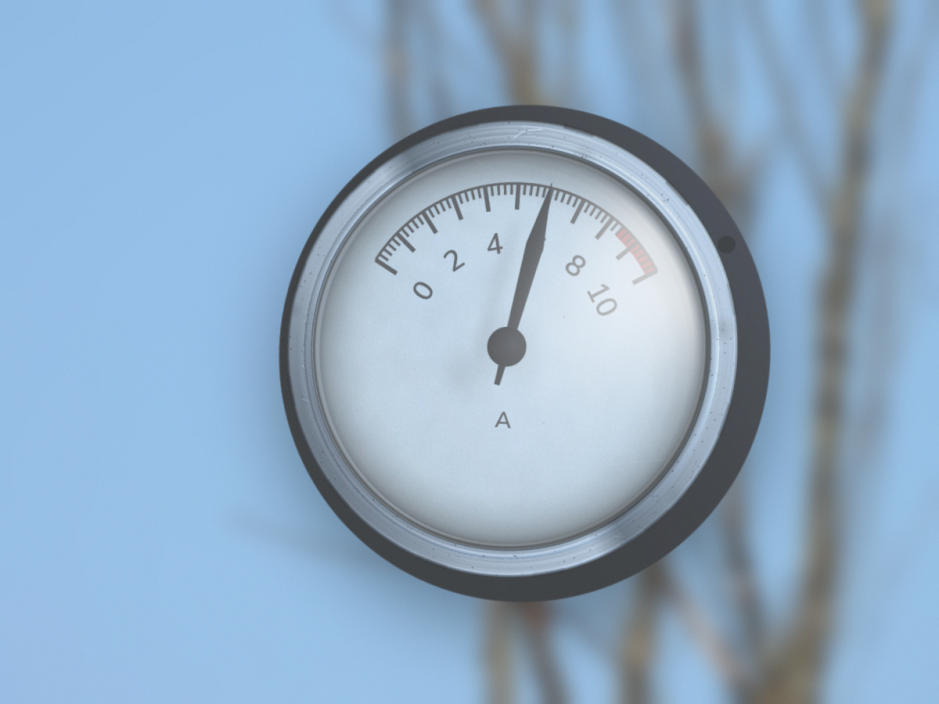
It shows 6 A
